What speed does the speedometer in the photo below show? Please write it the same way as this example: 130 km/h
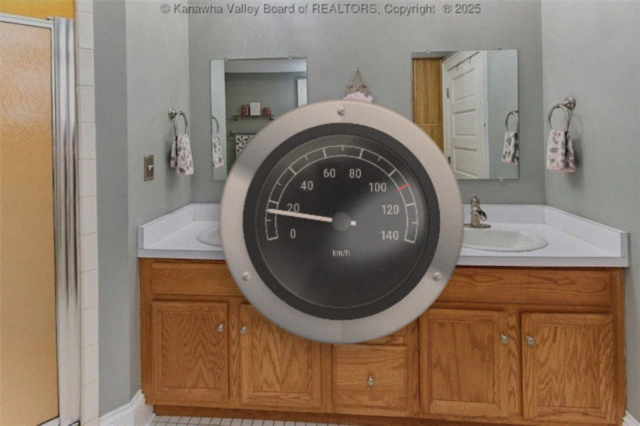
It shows 15 km/h
